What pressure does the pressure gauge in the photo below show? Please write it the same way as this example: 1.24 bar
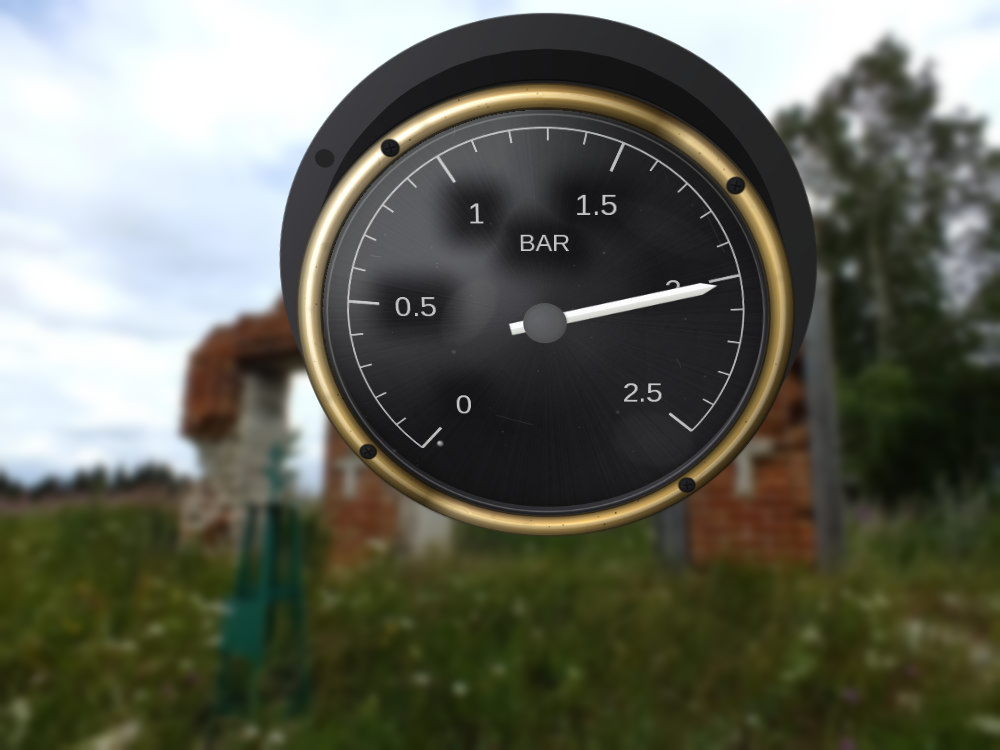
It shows 2 bar
